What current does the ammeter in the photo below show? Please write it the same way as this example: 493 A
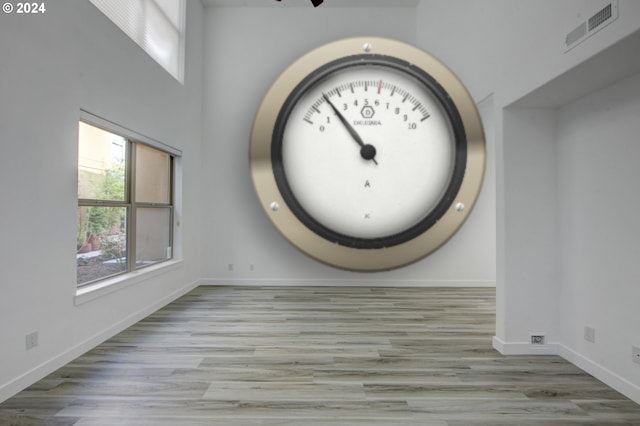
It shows 2 A
